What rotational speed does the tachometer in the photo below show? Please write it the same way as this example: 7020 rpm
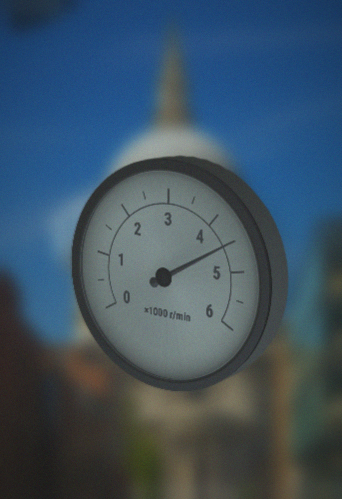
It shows 4500 rpm
